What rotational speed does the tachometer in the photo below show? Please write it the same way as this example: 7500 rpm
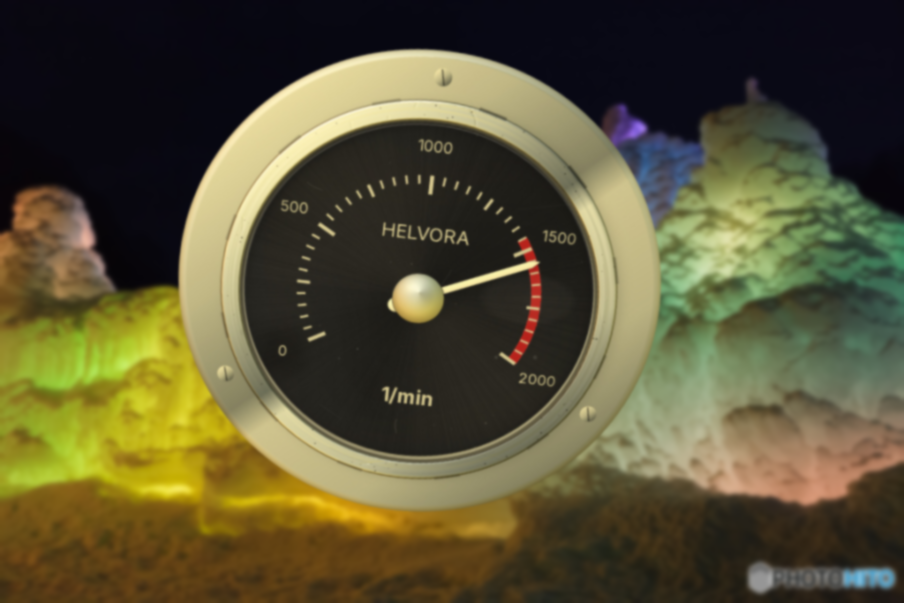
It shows 1550 rpm
